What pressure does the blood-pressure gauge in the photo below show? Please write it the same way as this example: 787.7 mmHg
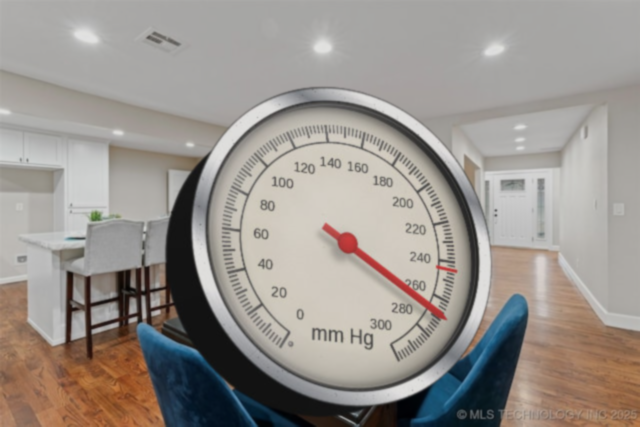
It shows 270 mmHg
